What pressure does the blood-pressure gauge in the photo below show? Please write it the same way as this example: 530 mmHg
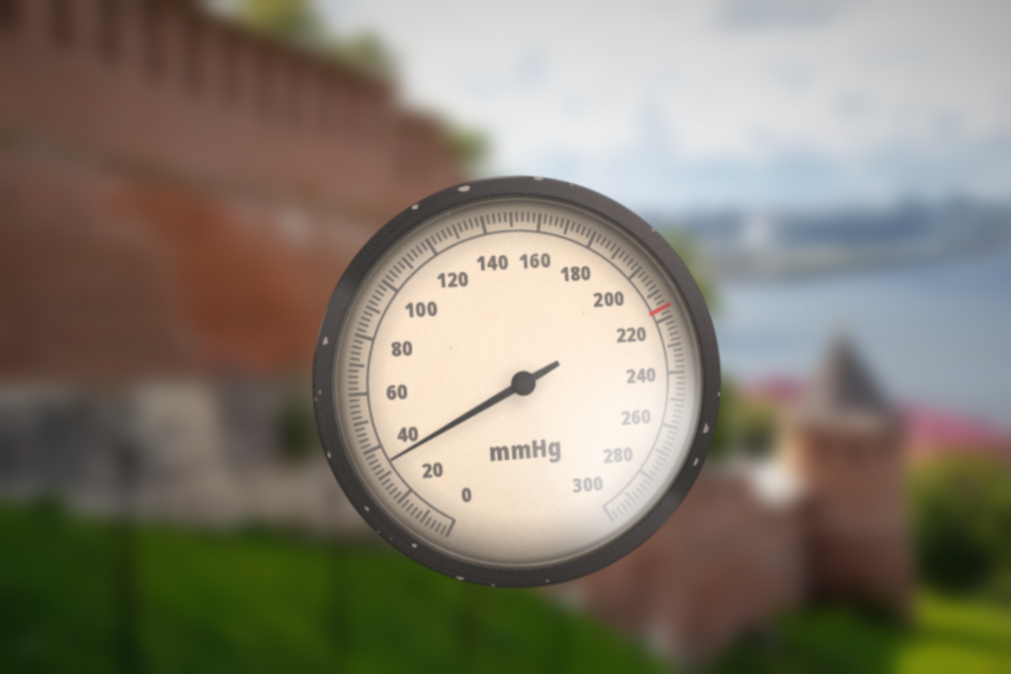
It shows 34 mmHg
